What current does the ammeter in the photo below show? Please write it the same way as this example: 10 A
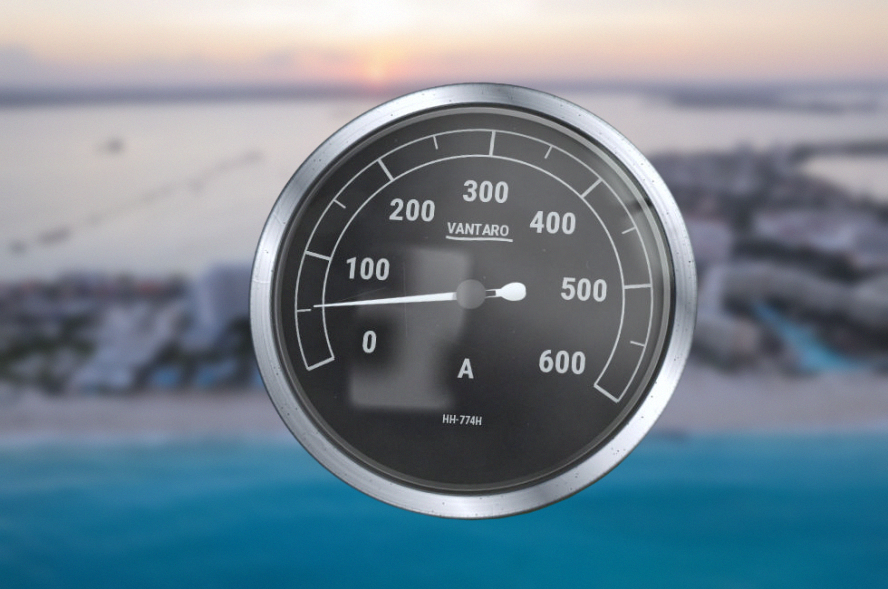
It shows 50 A
